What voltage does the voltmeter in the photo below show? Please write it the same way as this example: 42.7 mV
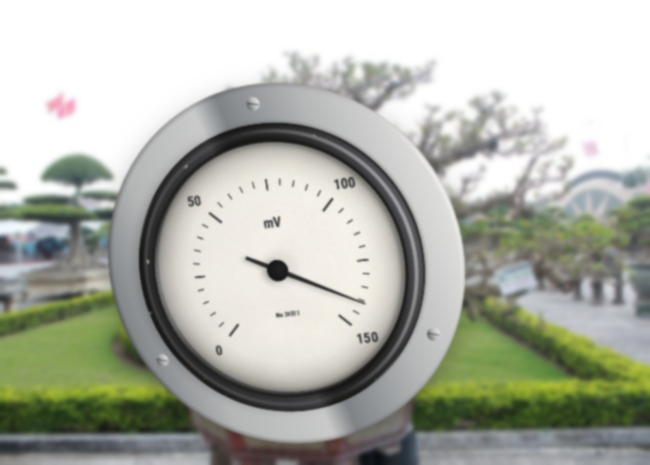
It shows 140 mV
